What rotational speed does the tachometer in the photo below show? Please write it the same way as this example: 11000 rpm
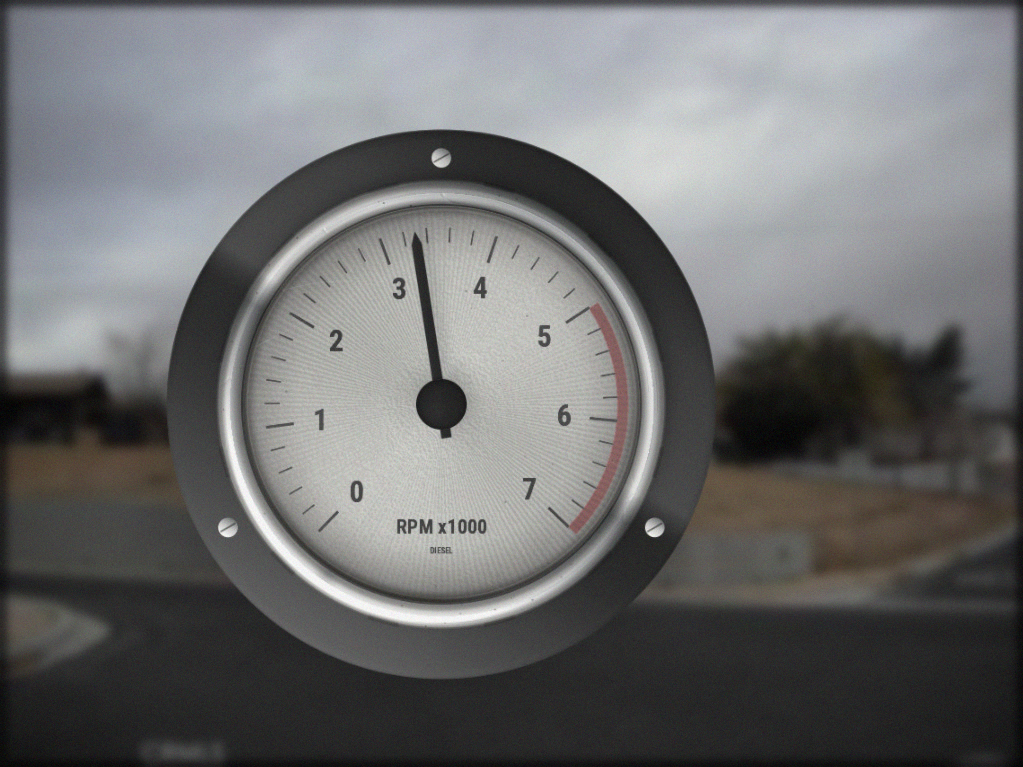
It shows 3300 rpm
